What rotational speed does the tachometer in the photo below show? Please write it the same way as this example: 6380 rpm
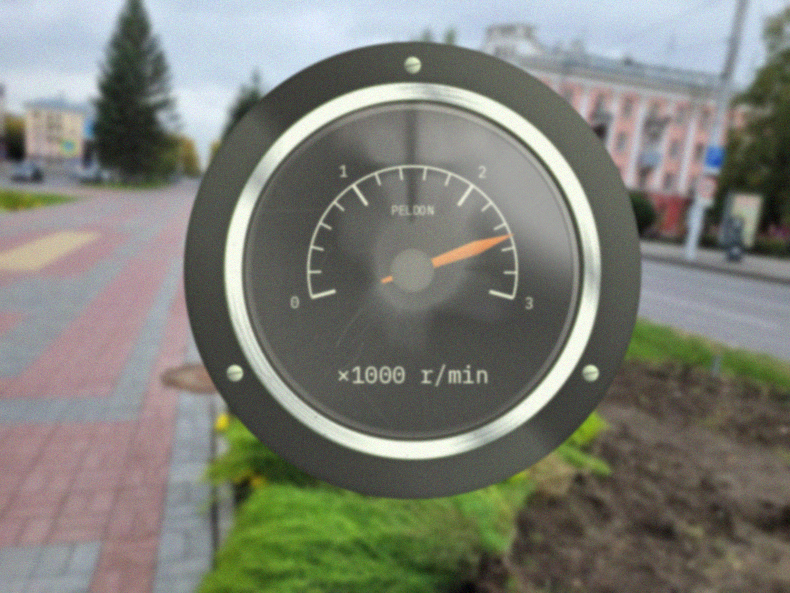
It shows 2500 rpm
